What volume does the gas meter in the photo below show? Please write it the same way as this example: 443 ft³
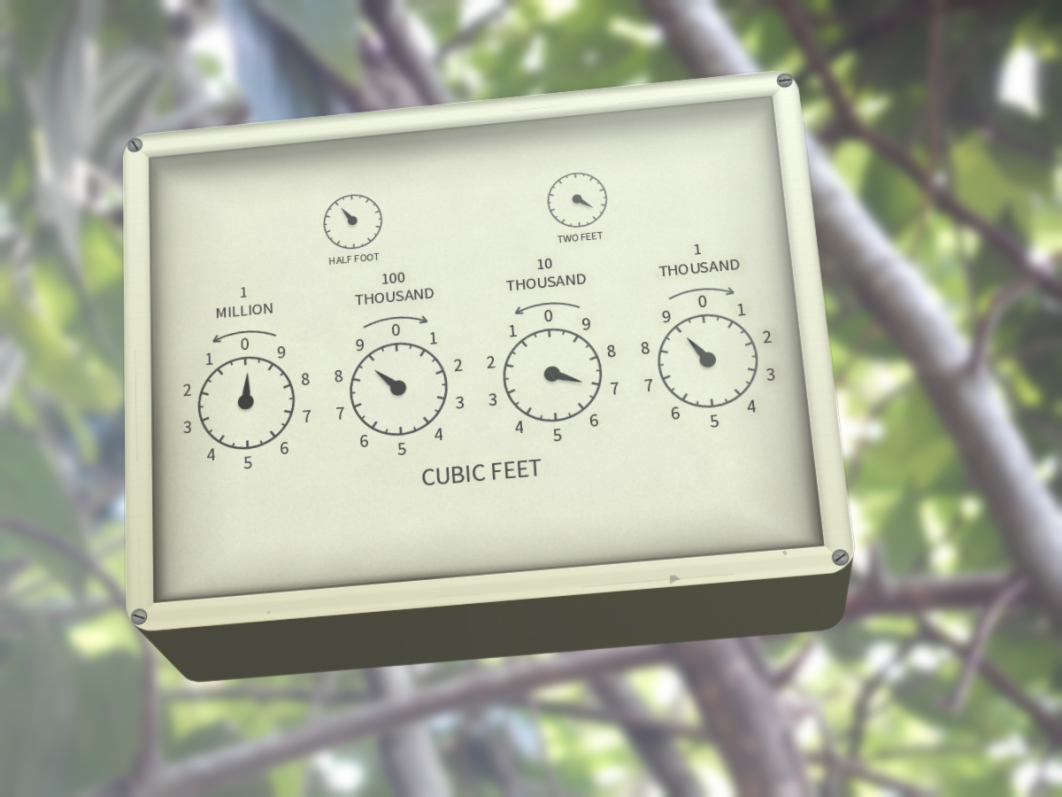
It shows 986900 ft³
